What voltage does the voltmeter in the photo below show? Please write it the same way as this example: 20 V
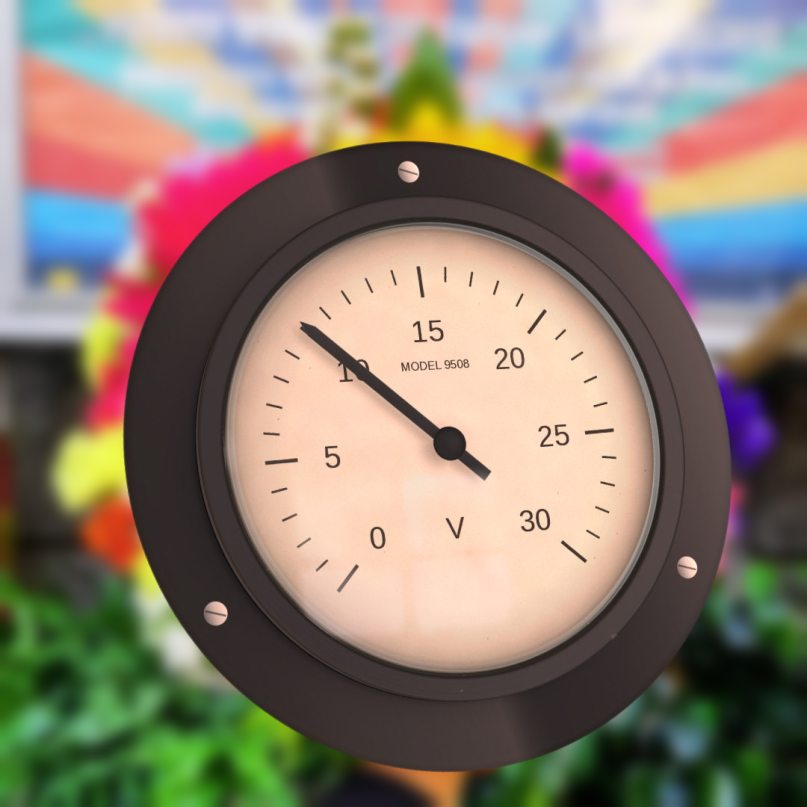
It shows 10 V
